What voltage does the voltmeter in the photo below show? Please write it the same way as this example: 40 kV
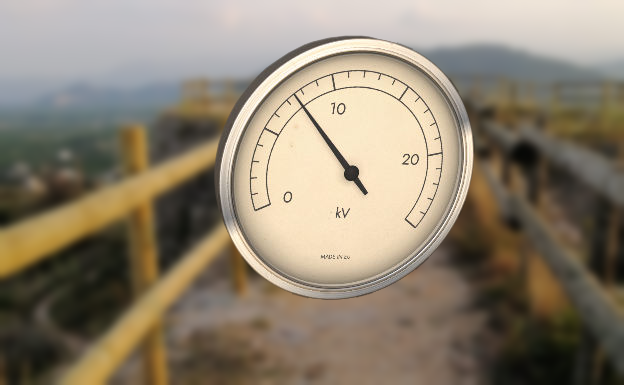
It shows 7.5 kV
